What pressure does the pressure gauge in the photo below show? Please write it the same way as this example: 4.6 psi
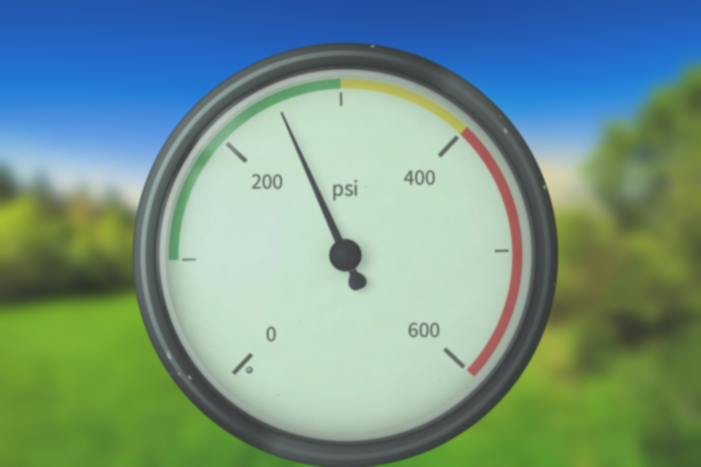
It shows 250 psi
